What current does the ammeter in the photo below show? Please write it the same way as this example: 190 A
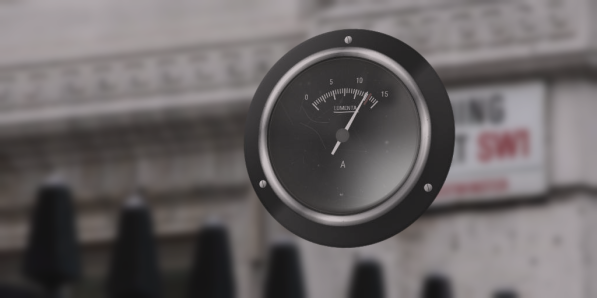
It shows 12.5 A
